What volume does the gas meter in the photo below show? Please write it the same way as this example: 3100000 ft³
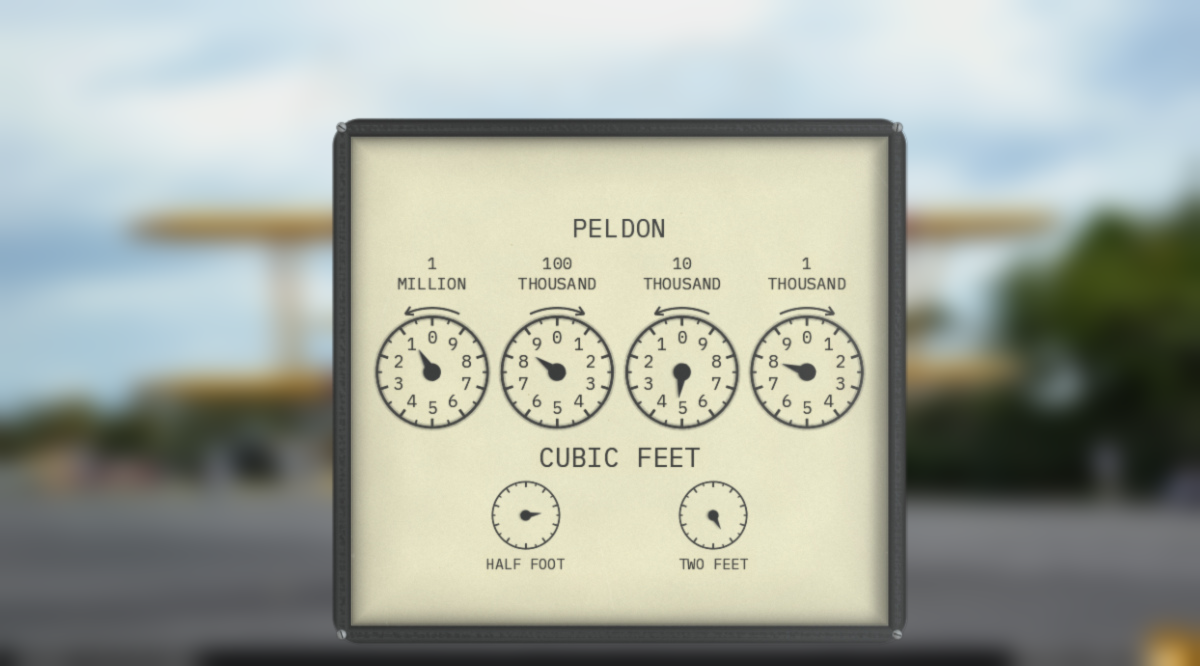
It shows 84800 ft³
